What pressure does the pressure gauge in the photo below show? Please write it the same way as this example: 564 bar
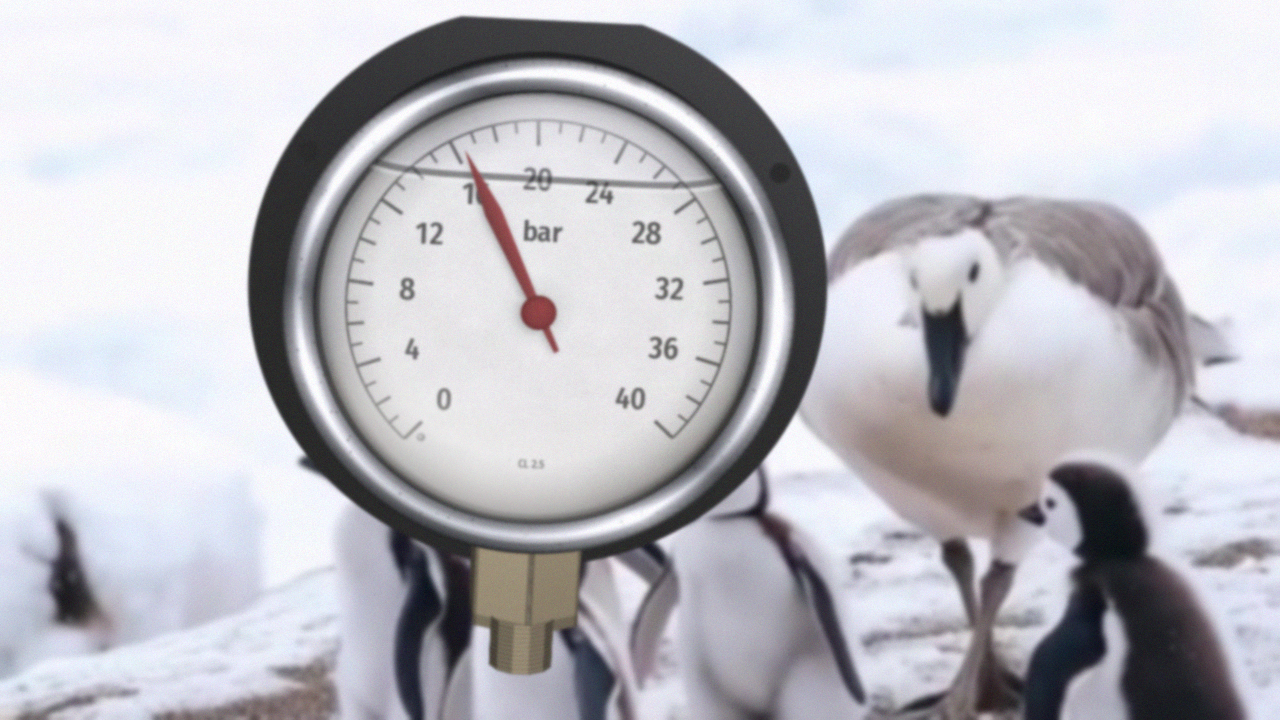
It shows 16.5 bar
